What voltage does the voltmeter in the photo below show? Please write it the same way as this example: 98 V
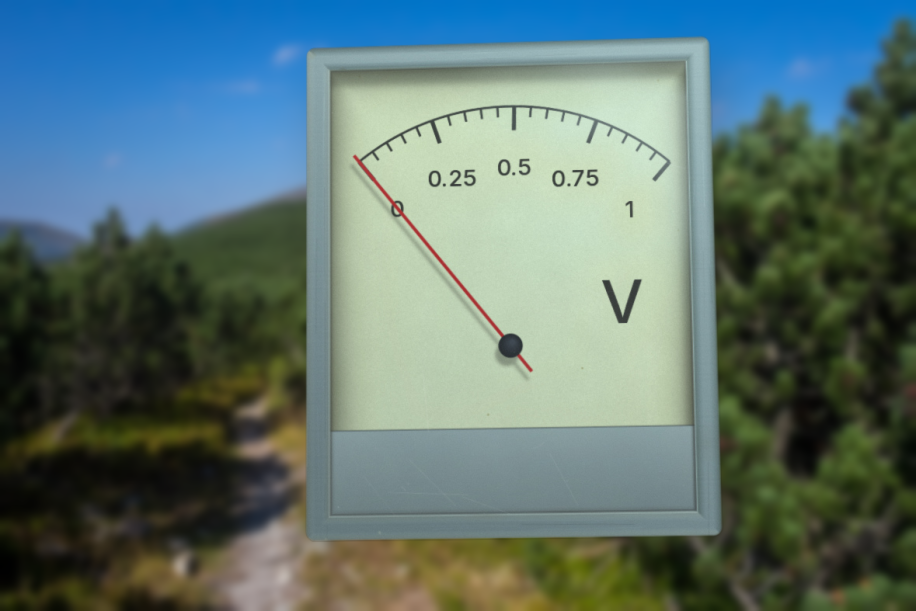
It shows 0 V
